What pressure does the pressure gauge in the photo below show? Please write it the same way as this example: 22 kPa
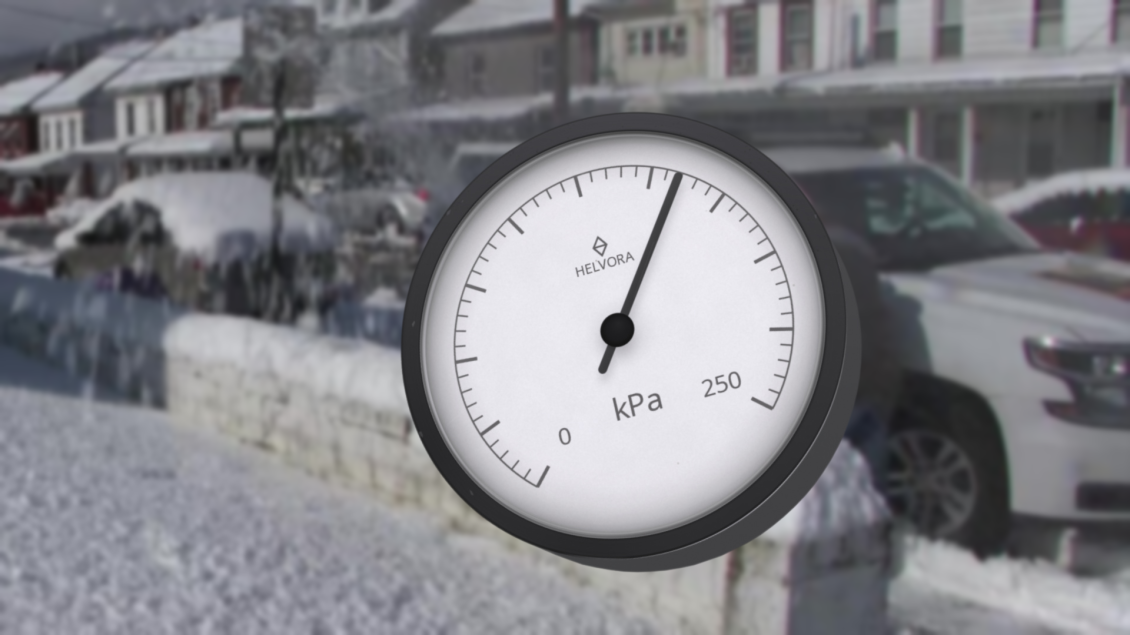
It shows 160 kPa
